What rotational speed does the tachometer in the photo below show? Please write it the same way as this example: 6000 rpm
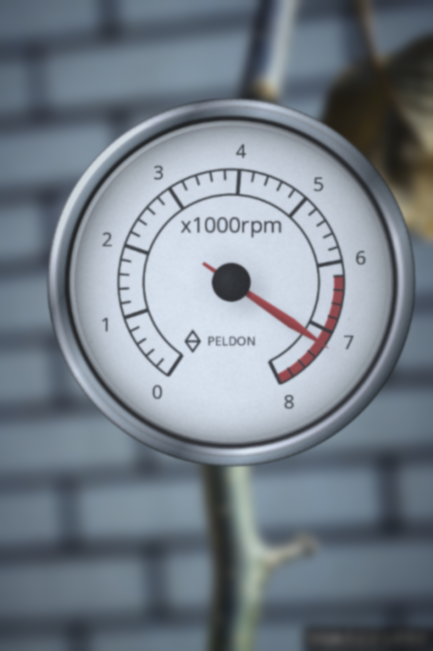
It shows 7200 rpm
